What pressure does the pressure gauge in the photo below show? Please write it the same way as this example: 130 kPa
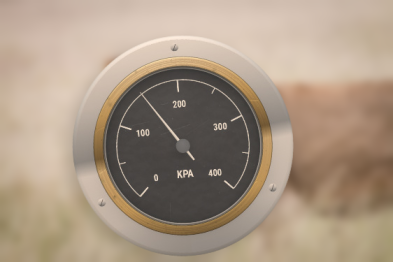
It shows 150 kPa
